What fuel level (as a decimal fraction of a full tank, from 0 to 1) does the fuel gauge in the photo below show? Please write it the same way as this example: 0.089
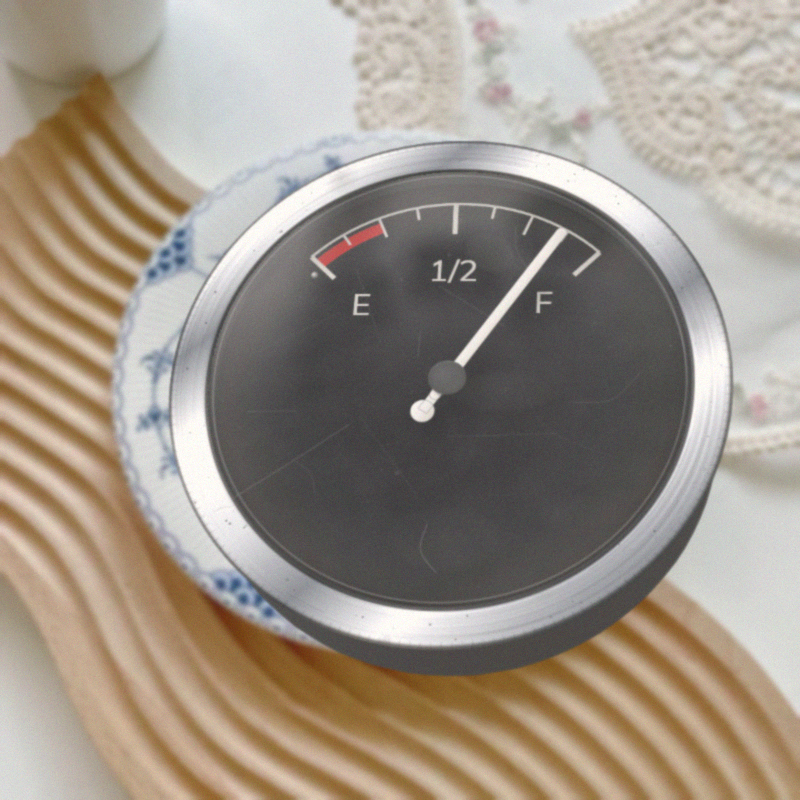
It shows 0.875
